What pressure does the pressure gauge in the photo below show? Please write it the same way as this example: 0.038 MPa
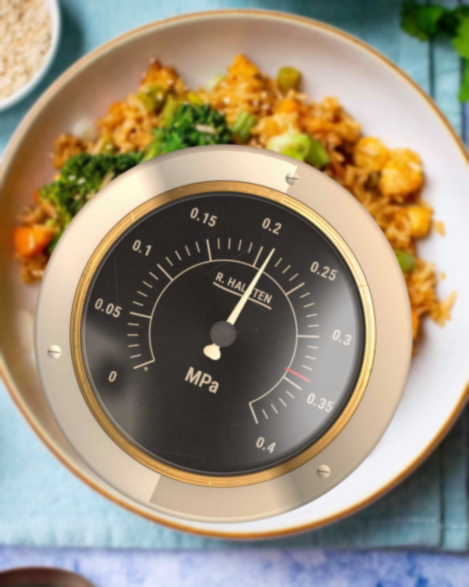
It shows 0.21 MPa
